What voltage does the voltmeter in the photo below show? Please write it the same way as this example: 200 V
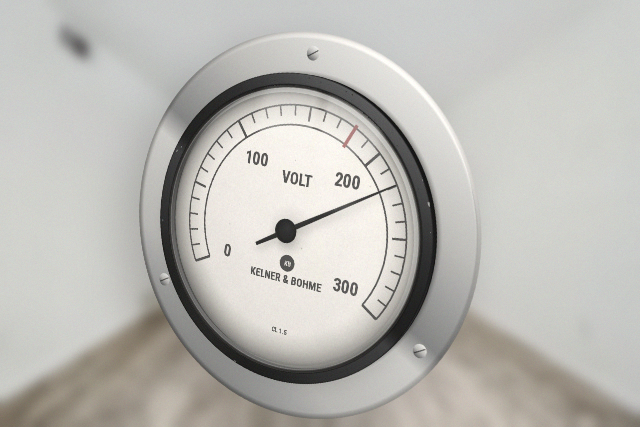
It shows 220 V
